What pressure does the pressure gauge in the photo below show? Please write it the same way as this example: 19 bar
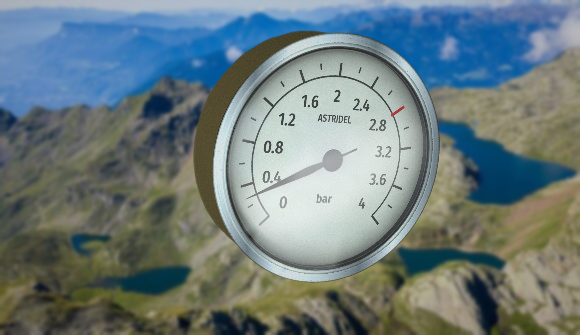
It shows 0.3 bar
